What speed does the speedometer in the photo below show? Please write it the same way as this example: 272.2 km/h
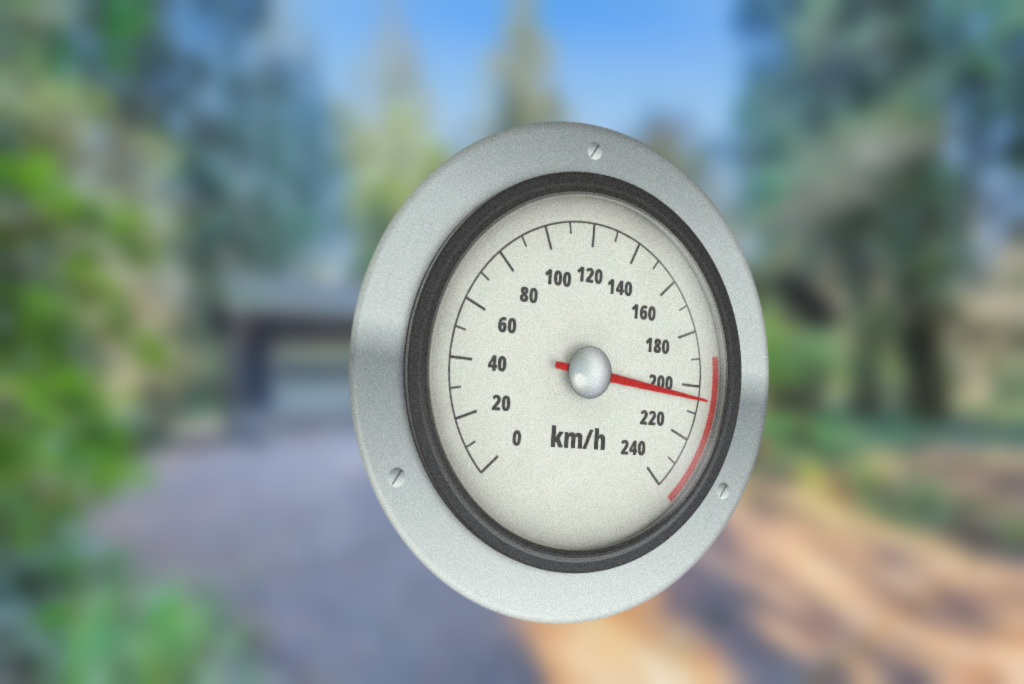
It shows 205 km/h
